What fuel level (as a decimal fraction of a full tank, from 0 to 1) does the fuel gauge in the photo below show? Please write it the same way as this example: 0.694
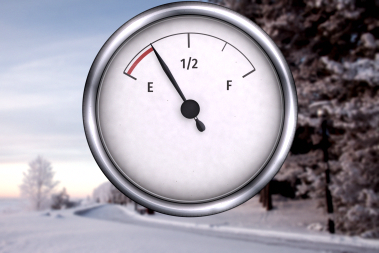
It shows 0.25
